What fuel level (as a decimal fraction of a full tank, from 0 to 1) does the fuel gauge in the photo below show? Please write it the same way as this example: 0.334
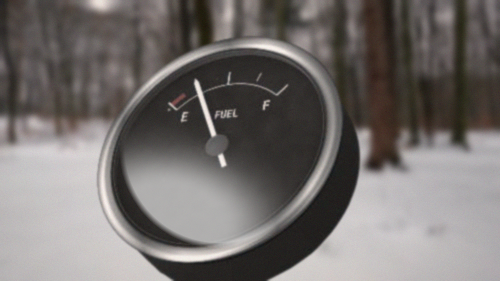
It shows 0.25
